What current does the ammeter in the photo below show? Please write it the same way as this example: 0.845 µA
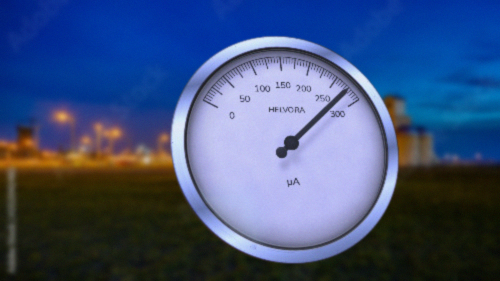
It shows 275 µA
